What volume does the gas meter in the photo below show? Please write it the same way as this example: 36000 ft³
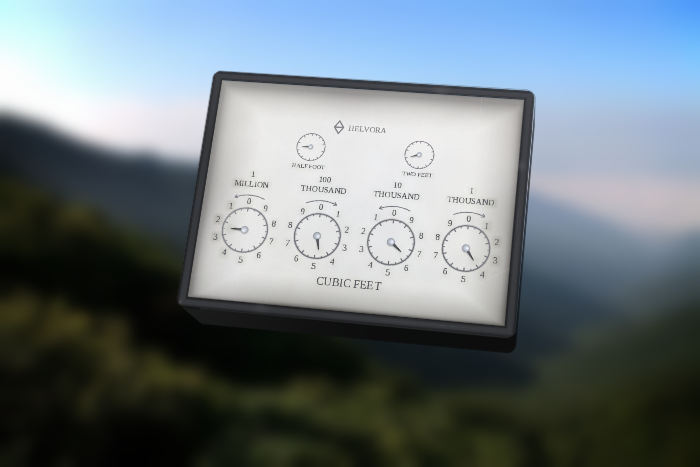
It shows 246400 ft³
